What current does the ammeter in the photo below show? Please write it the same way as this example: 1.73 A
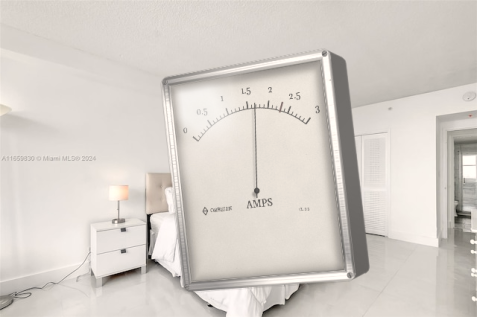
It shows 1.7 A
